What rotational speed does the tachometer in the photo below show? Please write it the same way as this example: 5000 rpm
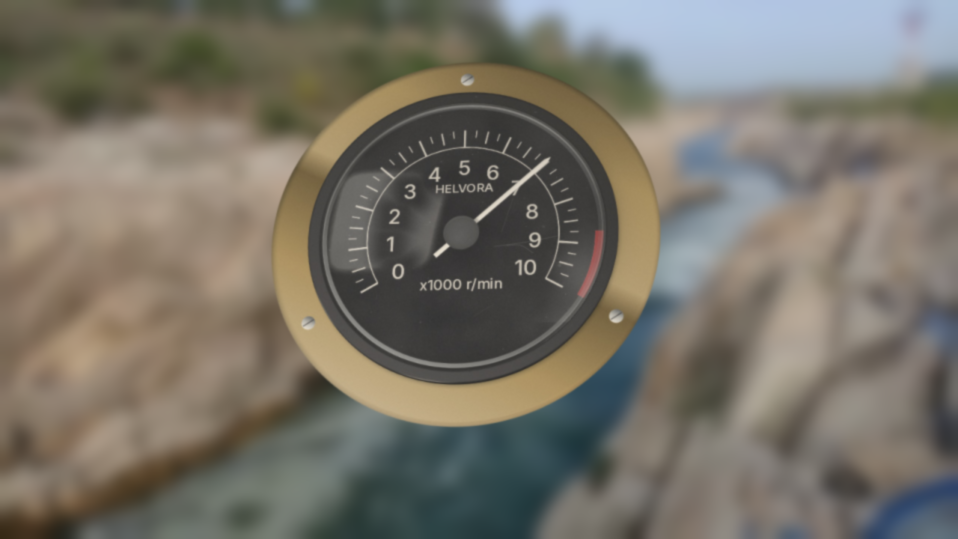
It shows 7000 rpm
